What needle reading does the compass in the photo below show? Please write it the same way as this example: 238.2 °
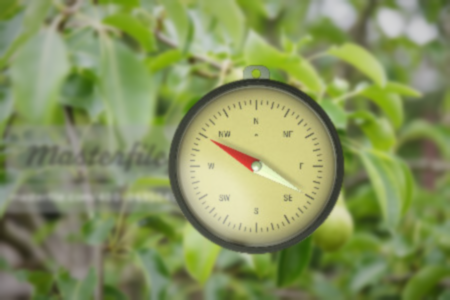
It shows 300 °
